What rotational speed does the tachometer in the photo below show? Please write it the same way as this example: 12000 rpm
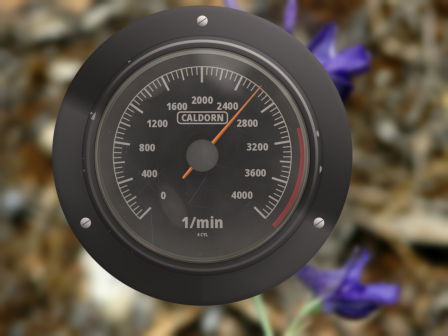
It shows 2600 rpm
